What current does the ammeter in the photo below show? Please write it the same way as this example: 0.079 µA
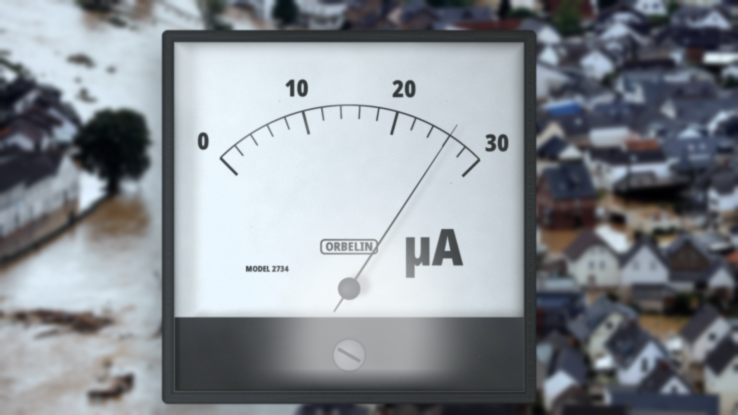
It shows 26 µA
